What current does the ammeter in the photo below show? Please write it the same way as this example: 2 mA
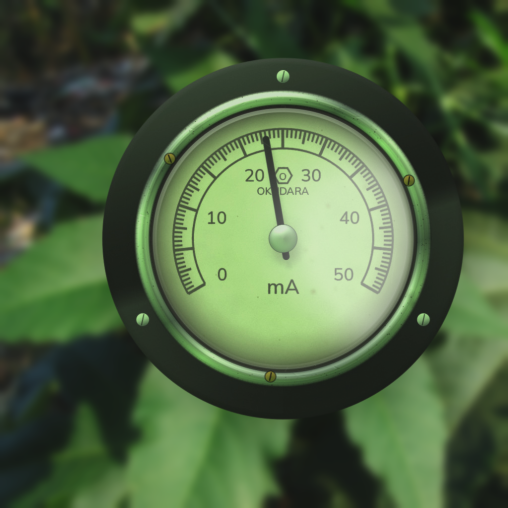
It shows 23 mA
